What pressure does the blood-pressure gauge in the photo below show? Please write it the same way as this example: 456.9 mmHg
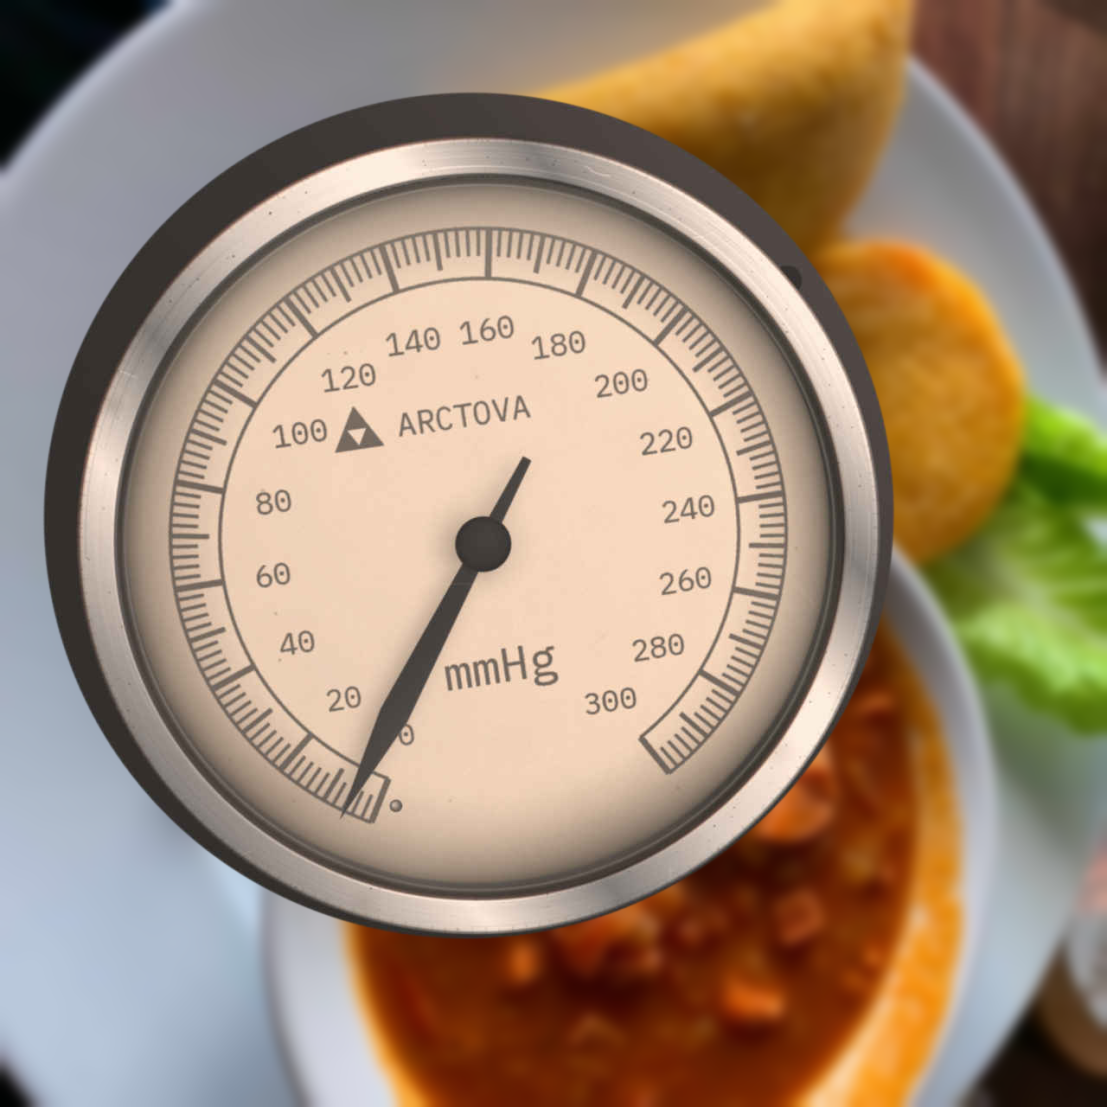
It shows 6 mmHg
